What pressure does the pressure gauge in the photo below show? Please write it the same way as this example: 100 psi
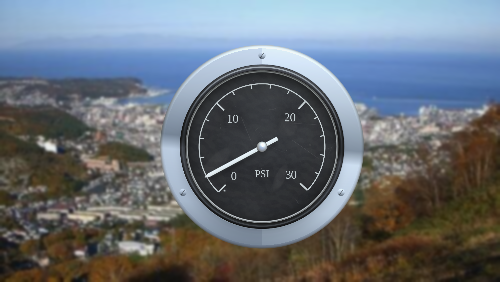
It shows 2 psi
